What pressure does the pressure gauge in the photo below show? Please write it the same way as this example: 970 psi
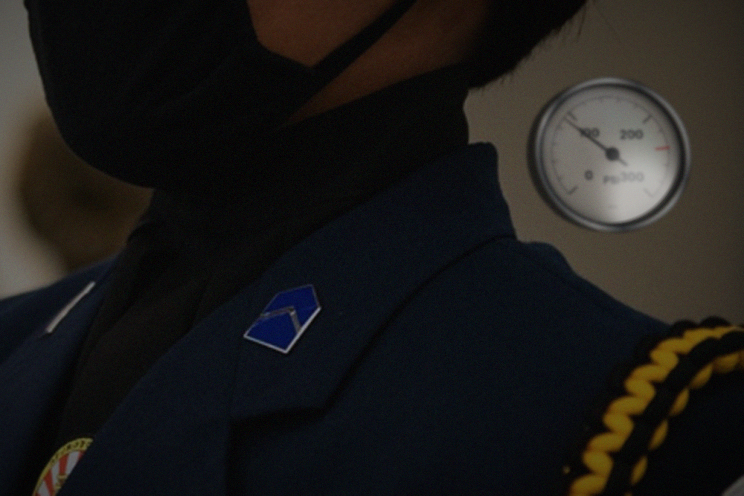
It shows 90 psi
